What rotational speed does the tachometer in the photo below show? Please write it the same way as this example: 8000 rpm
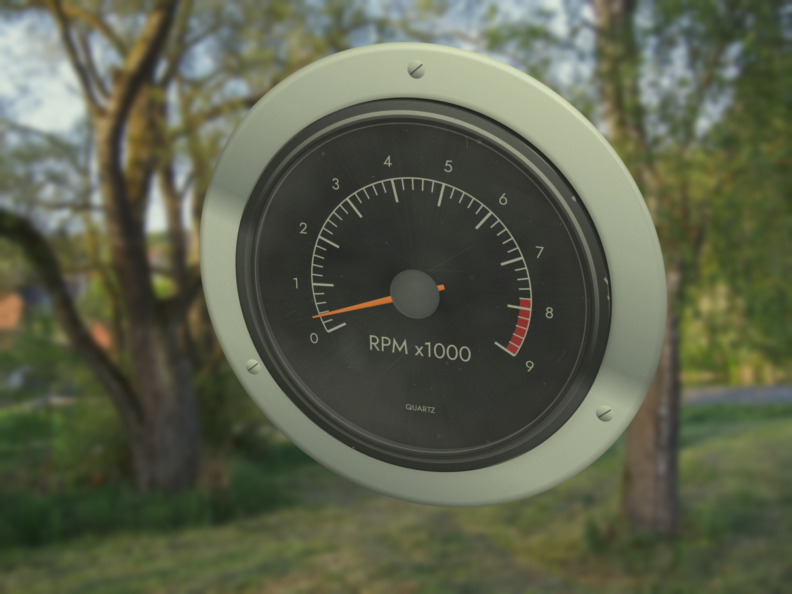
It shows 400 rpm
